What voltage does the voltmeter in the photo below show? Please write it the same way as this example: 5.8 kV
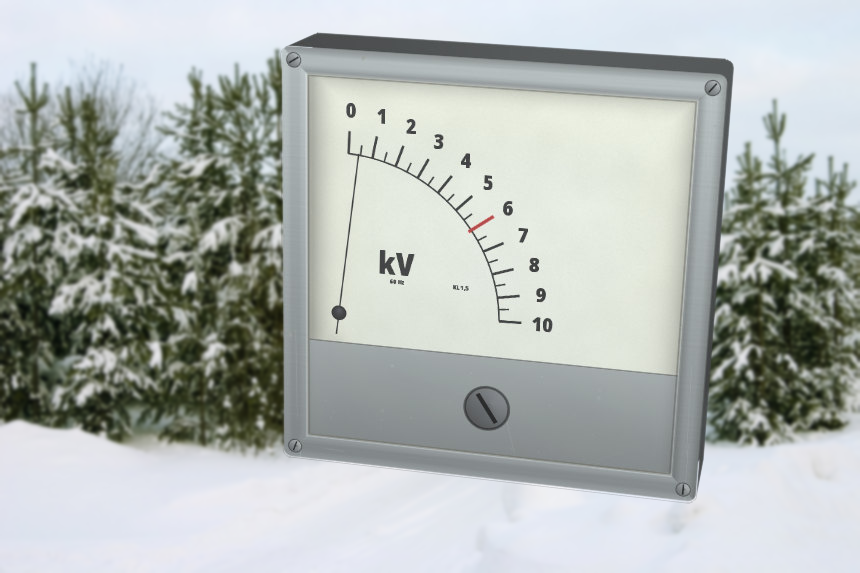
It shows 0.5 kV
